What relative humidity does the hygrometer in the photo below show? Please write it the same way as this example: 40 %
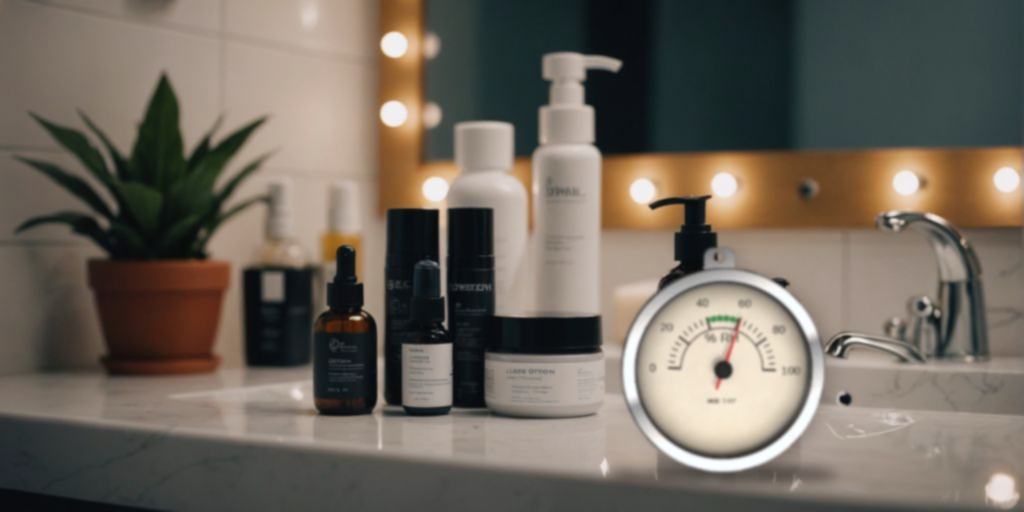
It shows 60 %
